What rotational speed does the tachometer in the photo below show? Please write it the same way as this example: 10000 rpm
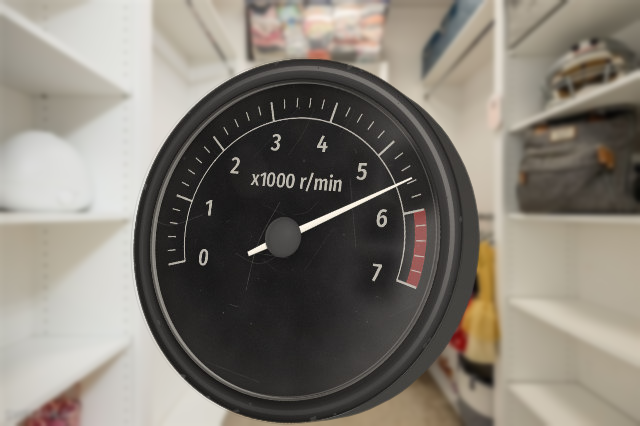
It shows 5600 rpm
